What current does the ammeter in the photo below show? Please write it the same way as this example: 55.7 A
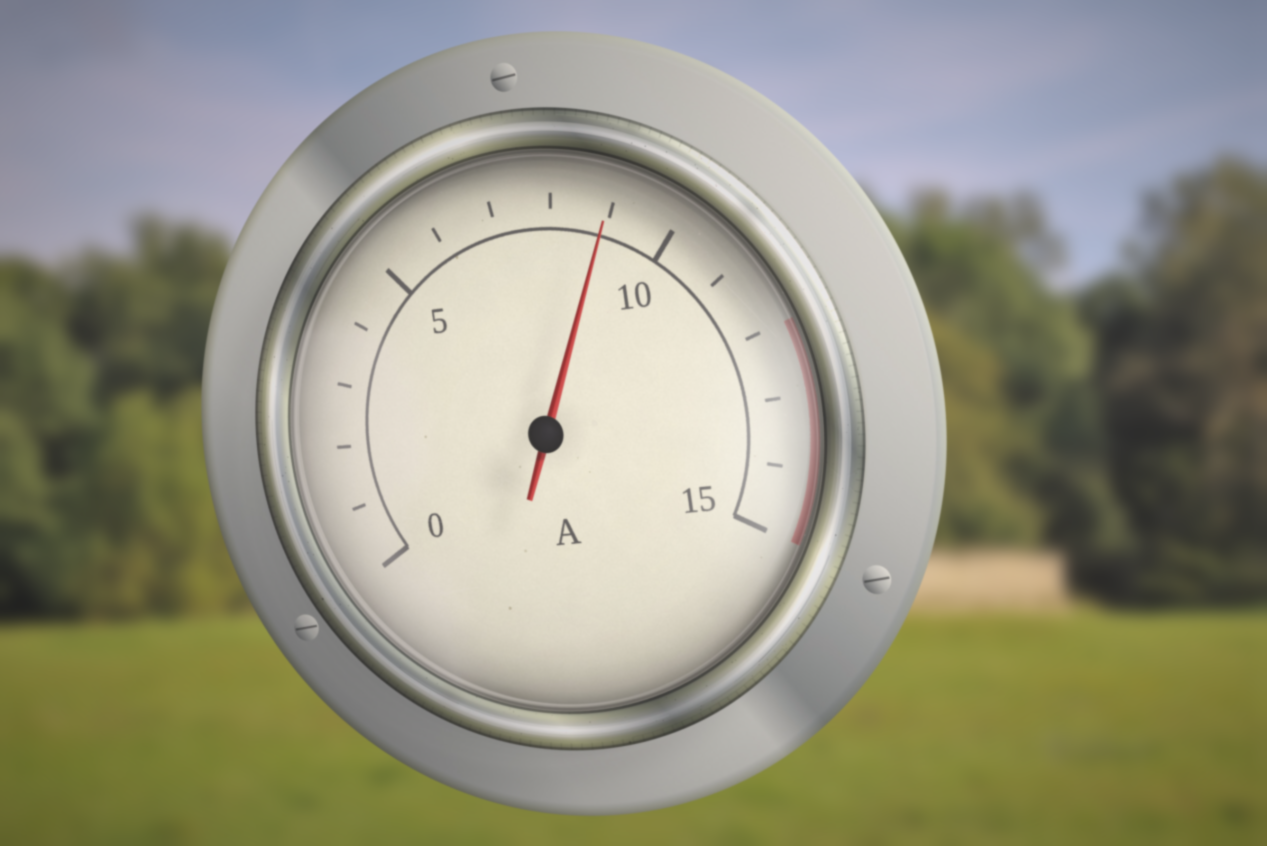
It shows 9 A
